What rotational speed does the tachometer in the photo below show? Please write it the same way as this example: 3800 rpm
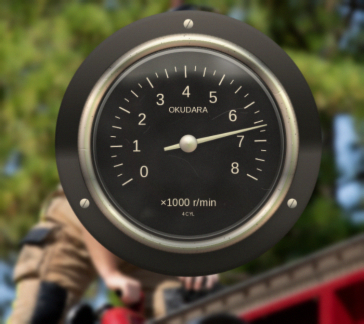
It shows 6625 rpm
